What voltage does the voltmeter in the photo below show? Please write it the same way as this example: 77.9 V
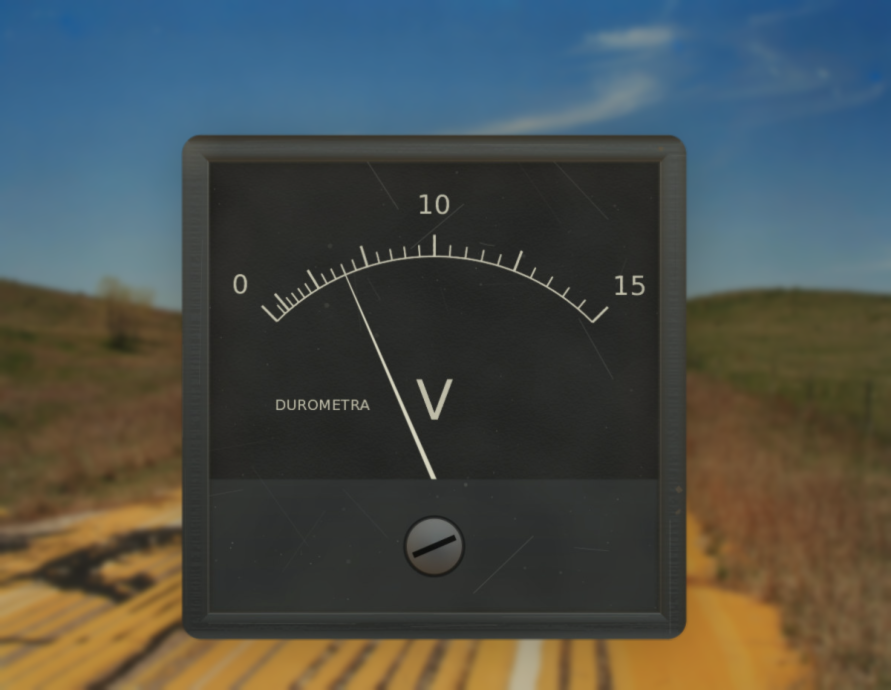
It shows 6.5 V
